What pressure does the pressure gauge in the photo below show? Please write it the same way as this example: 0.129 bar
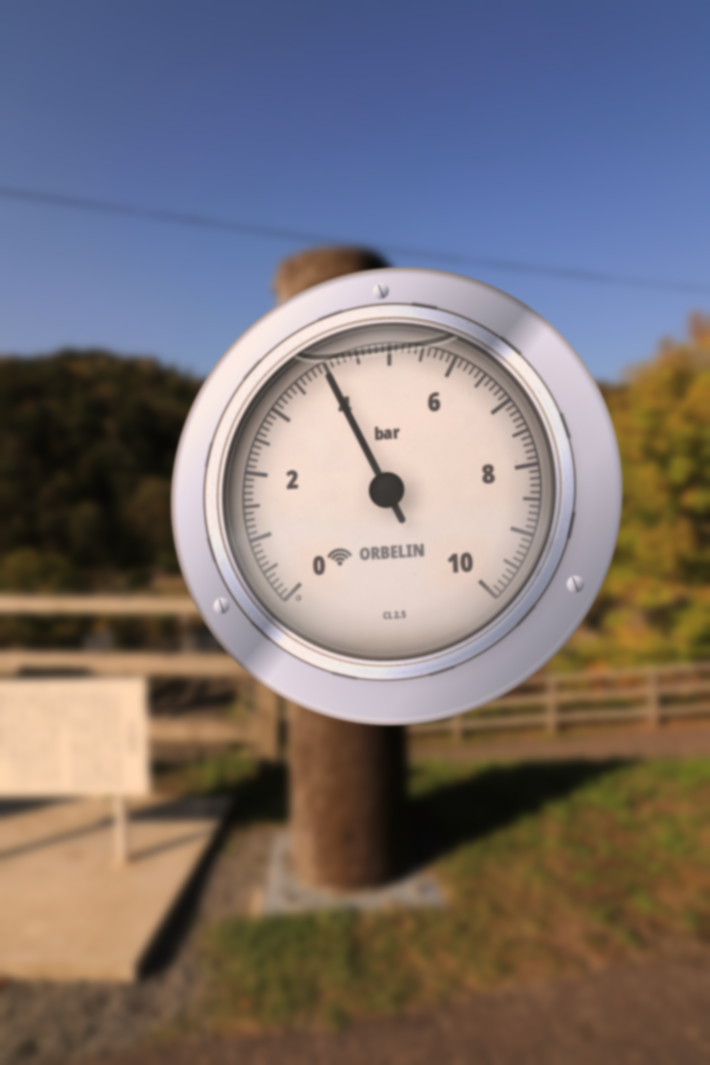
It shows 4 bar
